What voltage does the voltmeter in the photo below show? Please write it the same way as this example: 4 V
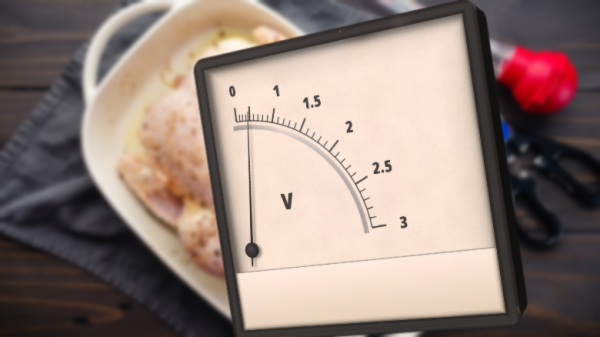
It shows 0.5 V
